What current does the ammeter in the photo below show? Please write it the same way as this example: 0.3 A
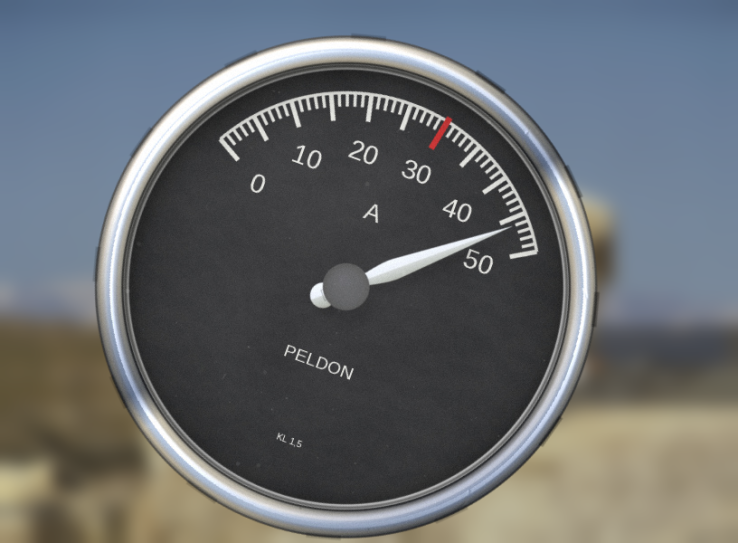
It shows 46 A
